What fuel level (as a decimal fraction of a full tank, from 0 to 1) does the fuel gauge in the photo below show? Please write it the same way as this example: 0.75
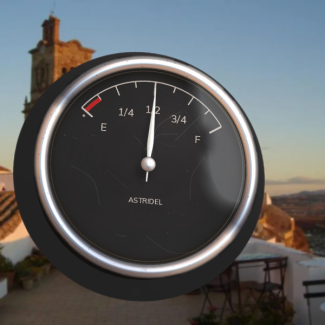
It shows 0.5
